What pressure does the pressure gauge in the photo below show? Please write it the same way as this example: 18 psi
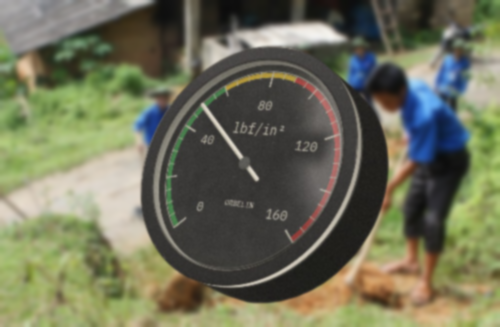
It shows 50 psi
